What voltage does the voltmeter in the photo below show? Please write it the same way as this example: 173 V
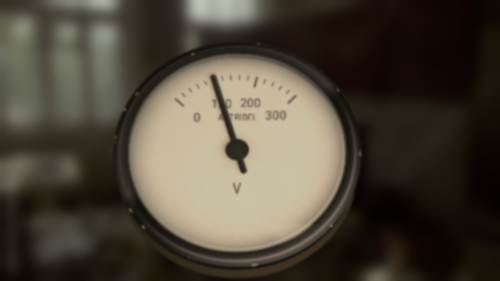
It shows 100 V
